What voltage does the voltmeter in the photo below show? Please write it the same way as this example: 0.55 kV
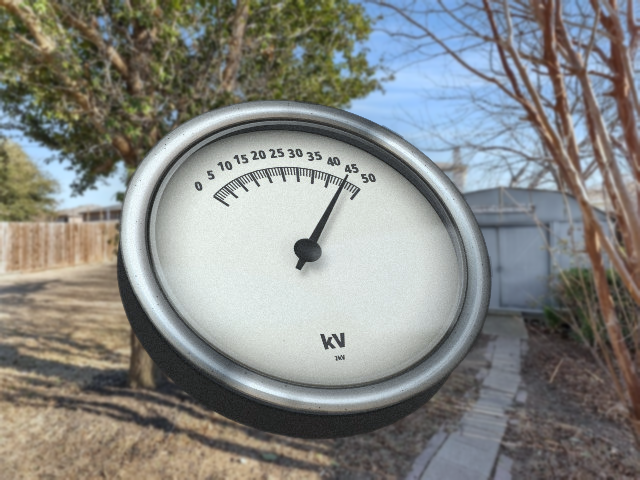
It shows 45 kV
